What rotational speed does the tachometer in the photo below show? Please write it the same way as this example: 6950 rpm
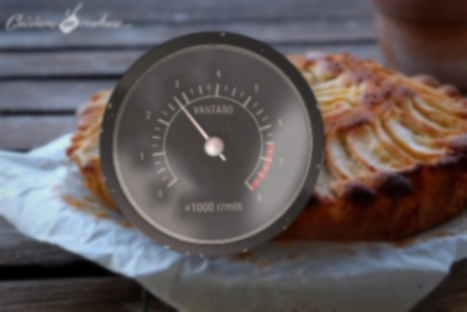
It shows 2750 rpm
